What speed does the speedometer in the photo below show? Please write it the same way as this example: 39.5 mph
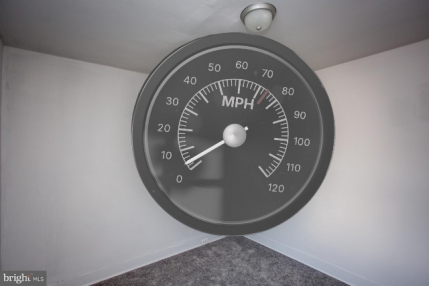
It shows 4 mph
